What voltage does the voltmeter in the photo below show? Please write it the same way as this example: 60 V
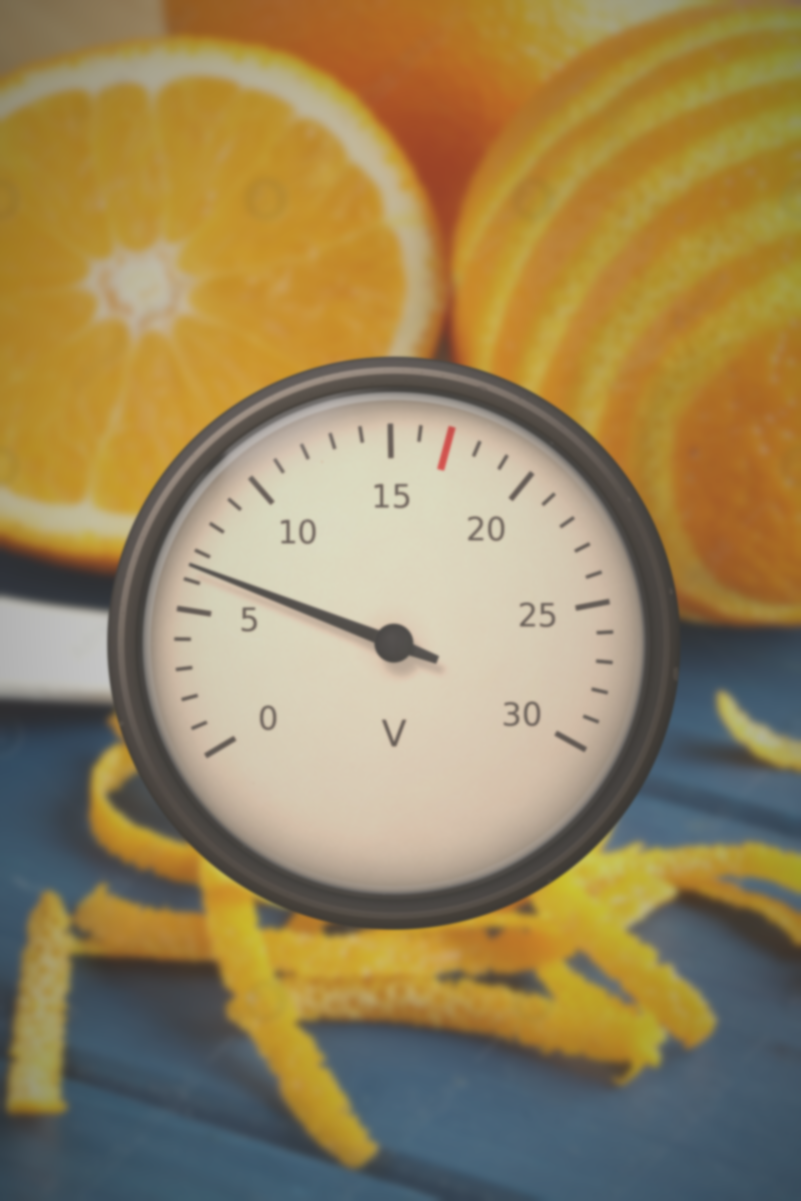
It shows 6.5 V
